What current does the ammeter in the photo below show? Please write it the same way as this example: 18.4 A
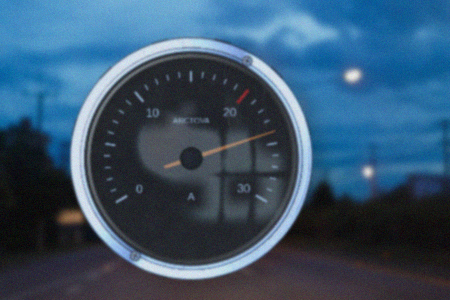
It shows 24 A
